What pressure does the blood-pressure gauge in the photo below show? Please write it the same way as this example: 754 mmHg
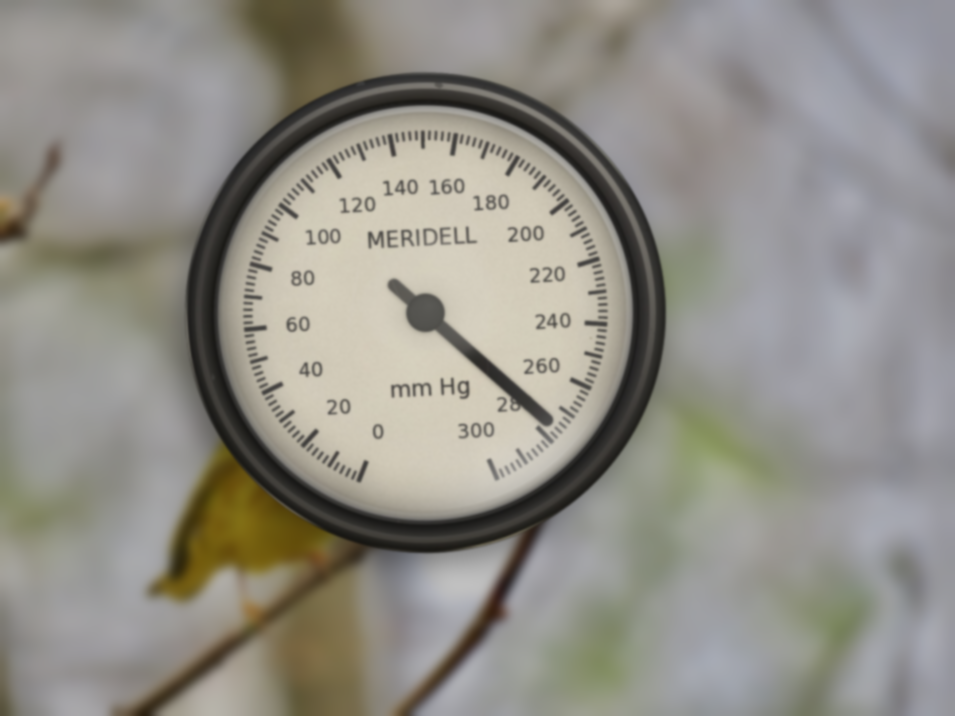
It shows 276 mmHg
